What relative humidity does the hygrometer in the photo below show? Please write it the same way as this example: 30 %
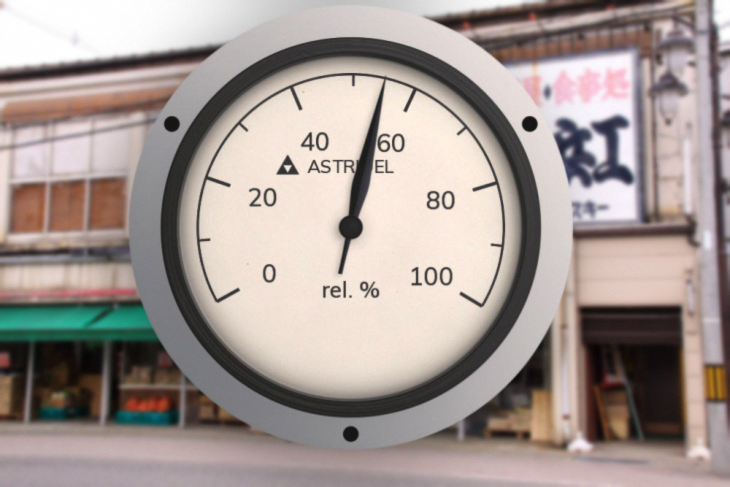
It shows 55 %
